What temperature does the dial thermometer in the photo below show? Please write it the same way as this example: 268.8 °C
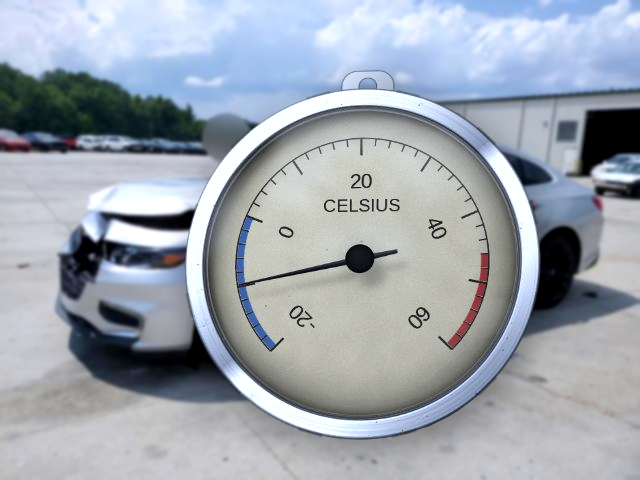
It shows -10 °C
